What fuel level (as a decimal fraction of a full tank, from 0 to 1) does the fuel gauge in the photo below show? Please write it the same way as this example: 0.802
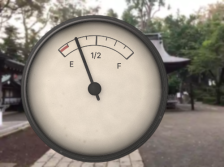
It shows 0.25
